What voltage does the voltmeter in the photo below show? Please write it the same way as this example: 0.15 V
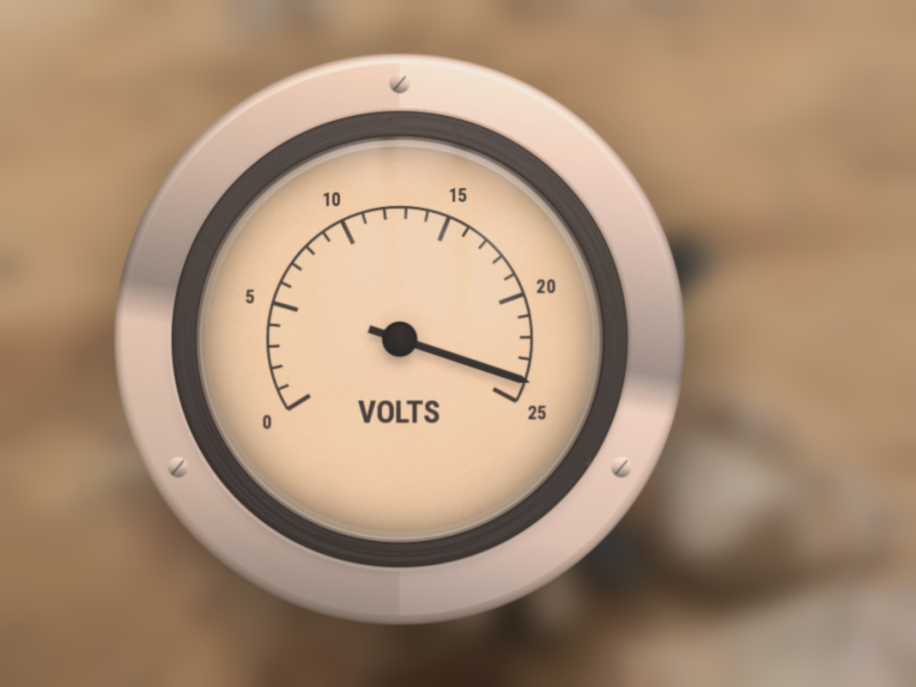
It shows 24 V
